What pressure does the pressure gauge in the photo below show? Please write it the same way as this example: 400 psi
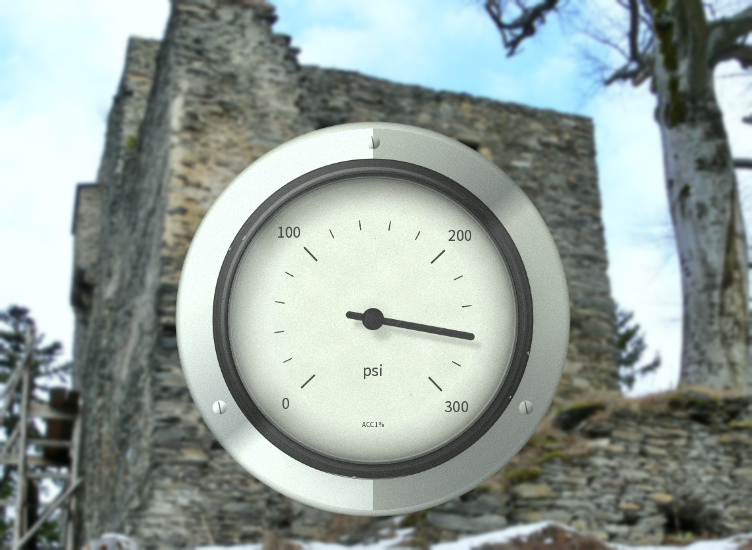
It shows 260 psi
